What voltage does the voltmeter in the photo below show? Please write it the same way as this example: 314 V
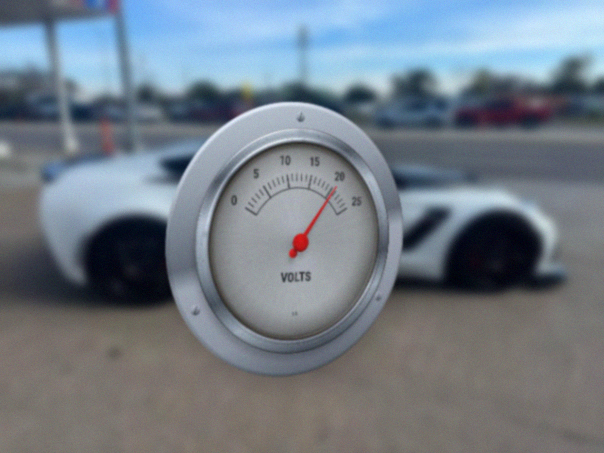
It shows 20 V
